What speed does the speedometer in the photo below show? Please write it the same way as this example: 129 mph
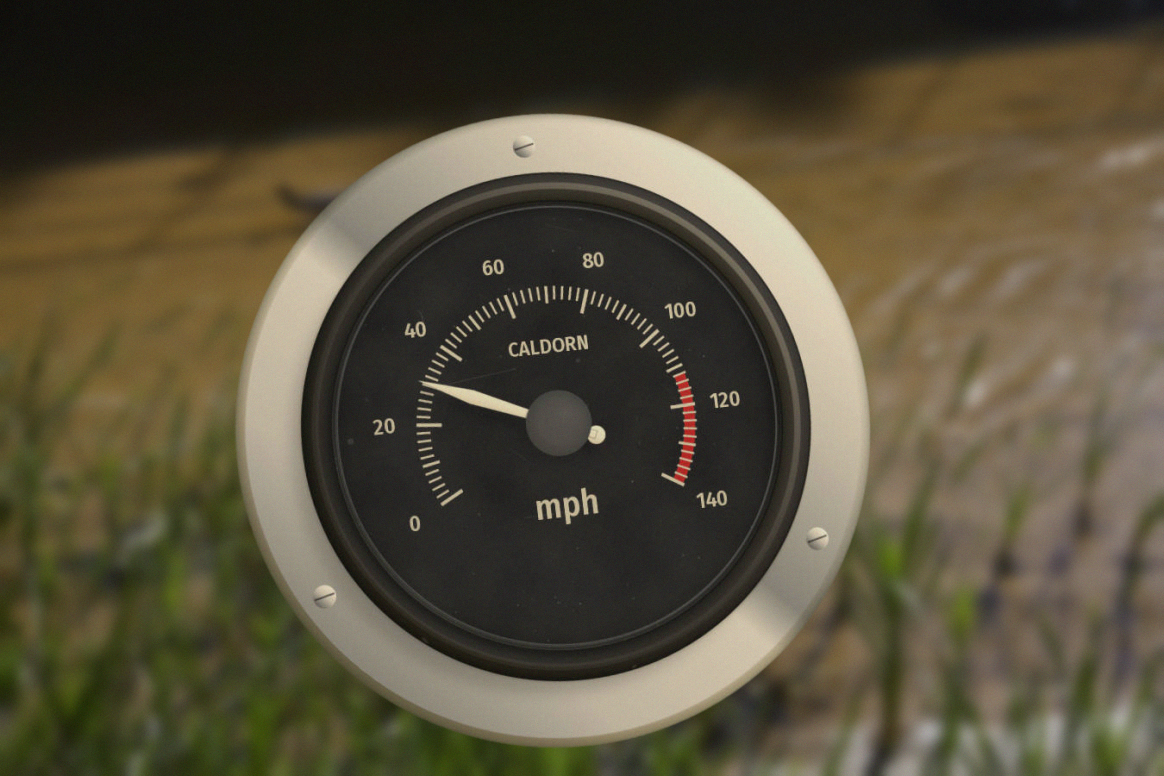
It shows 30 mph
